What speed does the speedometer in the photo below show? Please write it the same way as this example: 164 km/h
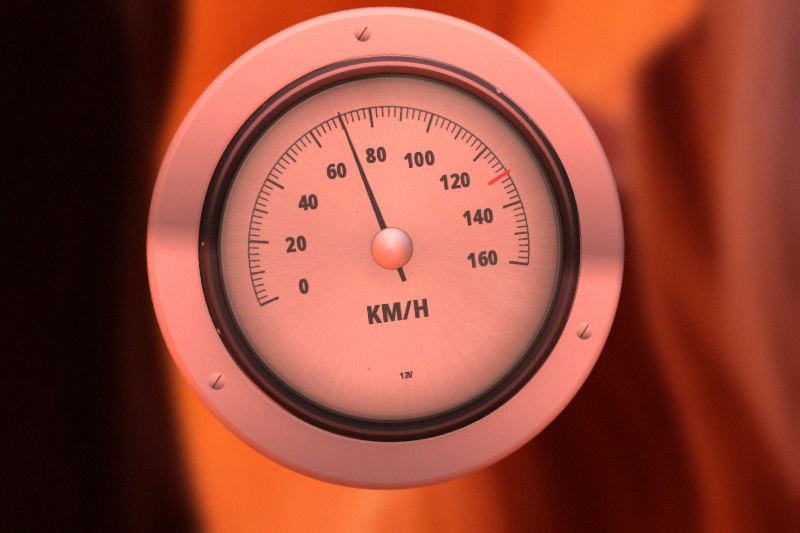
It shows 70 km/h
